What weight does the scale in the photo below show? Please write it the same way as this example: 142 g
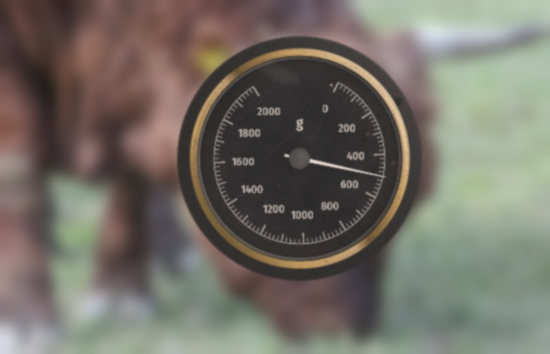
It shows 500 g
